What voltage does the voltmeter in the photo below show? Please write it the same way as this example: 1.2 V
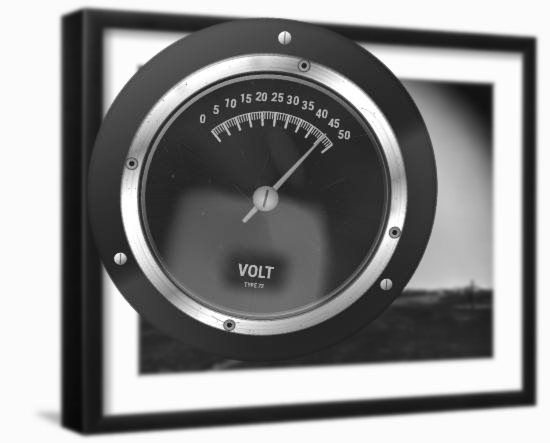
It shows 45 V
